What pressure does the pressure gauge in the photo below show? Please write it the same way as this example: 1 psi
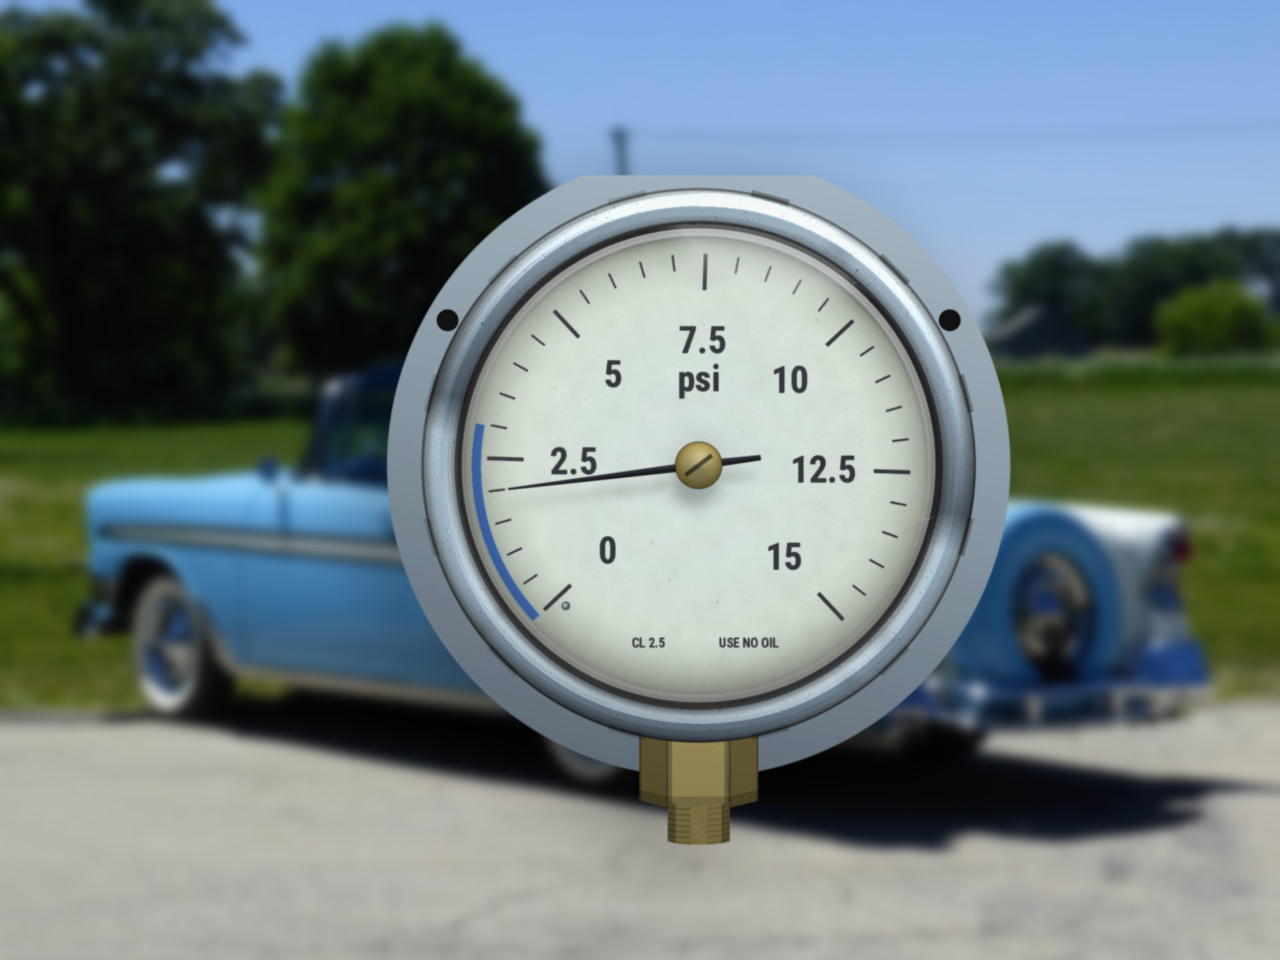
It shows 2 psi
